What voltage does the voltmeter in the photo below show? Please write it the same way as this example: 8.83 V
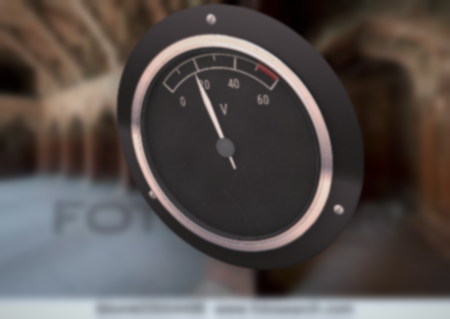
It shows 20 V
